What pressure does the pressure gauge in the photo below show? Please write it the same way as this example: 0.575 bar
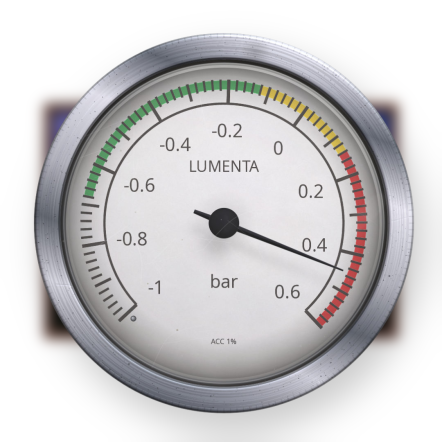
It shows 0.45 bar
